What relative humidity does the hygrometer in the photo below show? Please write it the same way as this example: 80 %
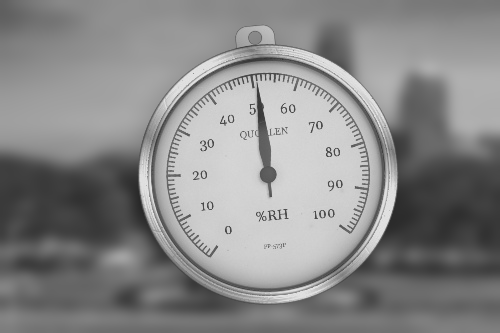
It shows 51 %
